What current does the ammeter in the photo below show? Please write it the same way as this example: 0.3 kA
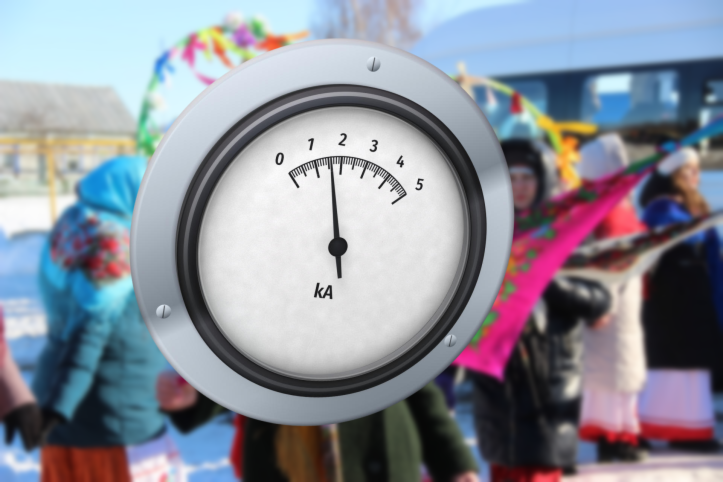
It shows 1.5 kA
